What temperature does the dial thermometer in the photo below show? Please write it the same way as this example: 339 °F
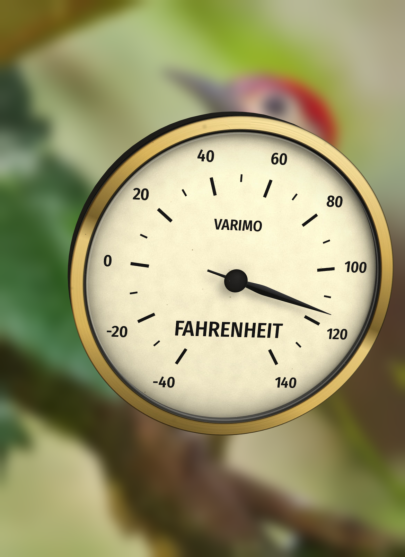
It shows 115 °F
